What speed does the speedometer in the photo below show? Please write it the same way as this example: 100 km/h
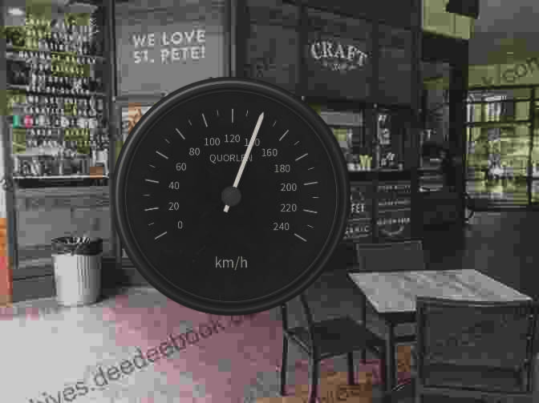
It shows 140 km/h
